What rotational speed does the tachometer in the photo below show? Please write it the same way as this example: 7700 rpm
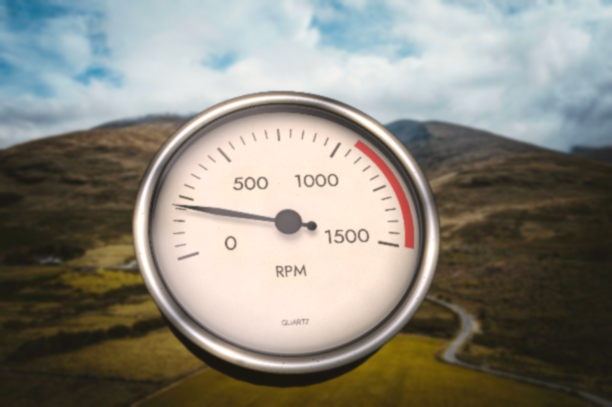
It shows 200 rpm
